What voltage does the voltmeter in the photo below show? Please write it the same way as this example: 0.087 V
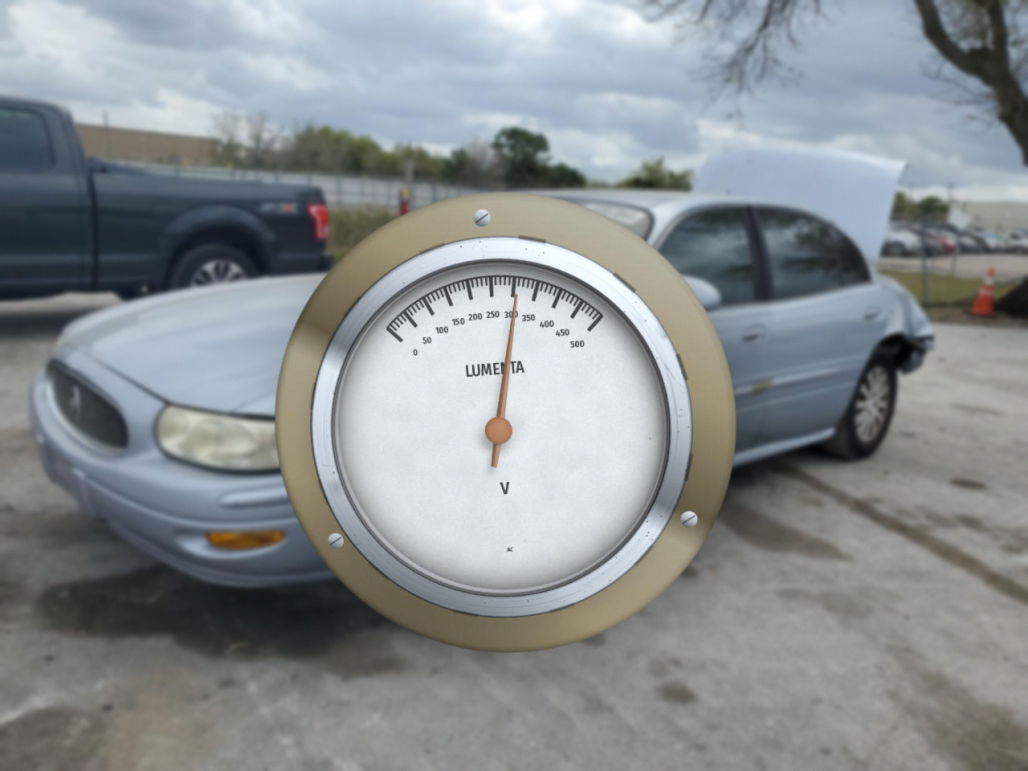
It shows 310 V
